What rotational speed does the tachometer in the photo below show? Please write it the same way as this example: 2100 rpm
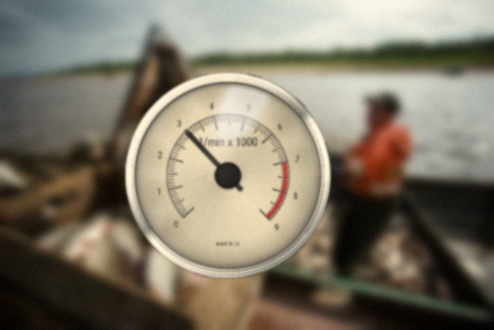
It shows 3000 rpm
